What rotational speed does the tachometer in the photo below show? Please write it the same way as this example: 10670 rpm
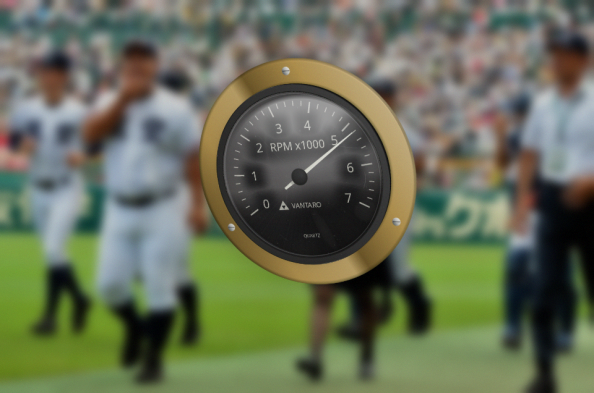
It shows 5200 rpm
